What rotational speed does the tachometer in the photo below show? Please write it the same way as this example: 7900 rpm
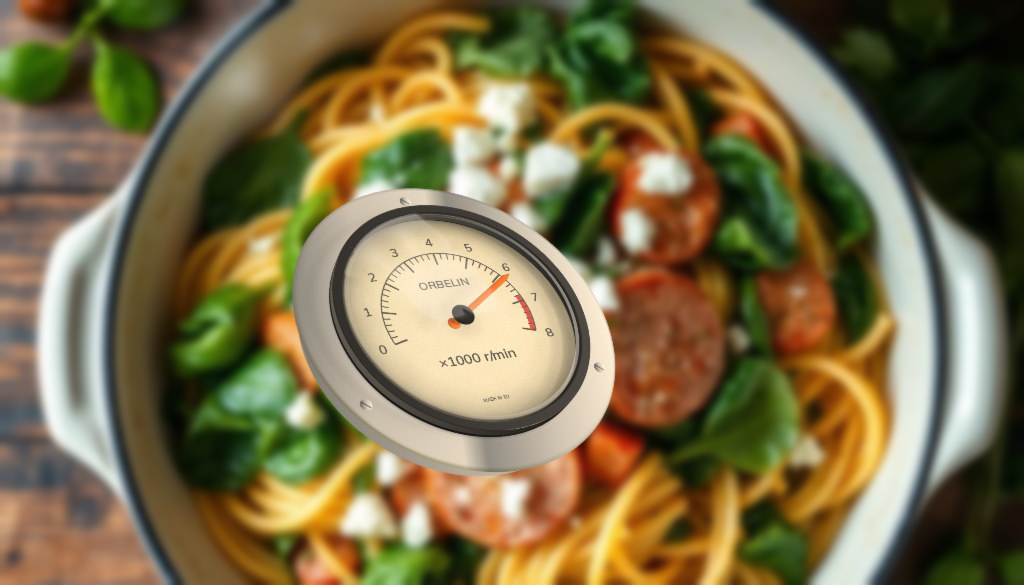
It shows 6200 rpm
